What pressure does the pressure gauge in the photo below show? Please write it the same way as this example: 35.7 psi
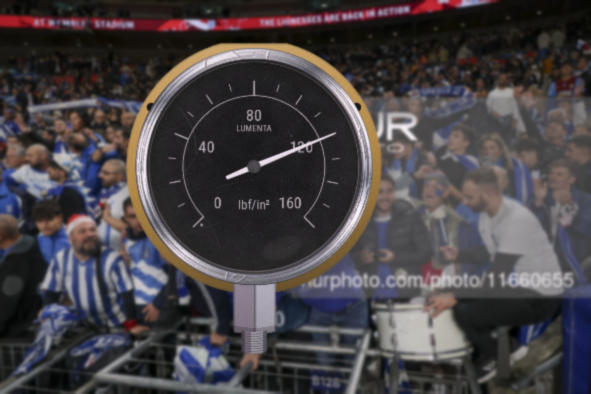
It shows 120 psi
